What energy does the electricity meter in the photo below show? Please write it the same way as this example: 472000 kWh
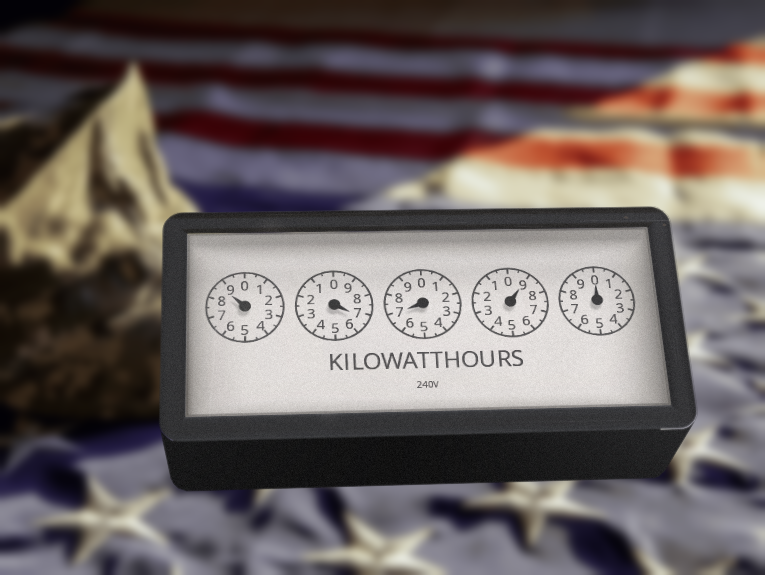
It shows 86690 kWh
